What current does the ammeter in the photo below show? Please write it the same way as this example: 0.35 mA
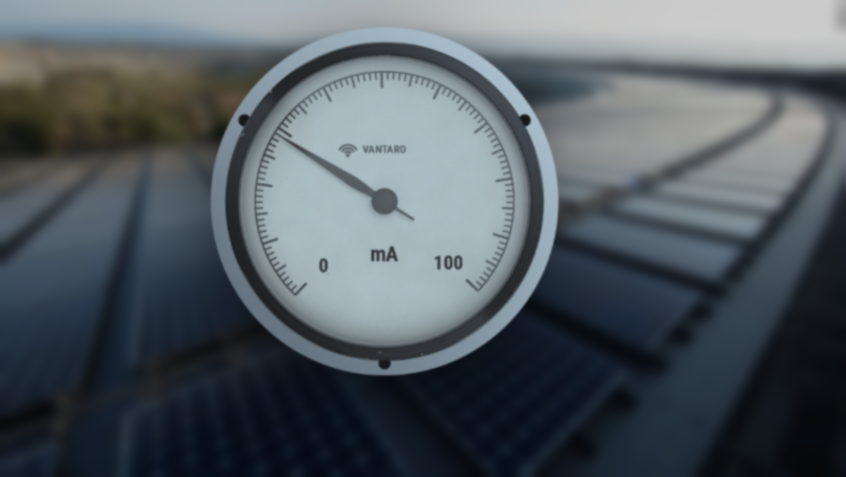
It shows 29 mA
